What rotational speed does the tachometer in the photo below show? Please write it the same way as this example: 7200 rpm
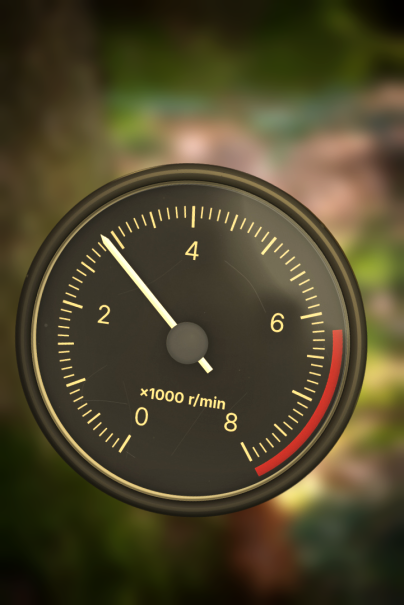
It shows 2900 rpm
